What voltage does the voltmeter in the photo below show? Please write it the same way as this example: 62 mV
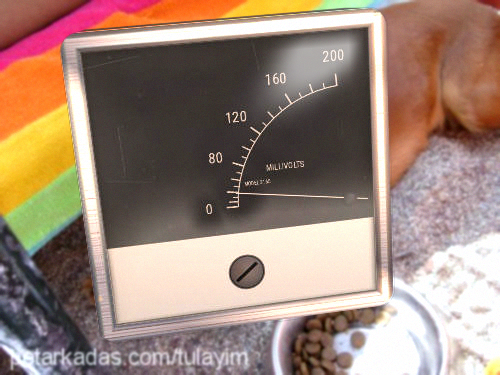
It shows 40 mV
